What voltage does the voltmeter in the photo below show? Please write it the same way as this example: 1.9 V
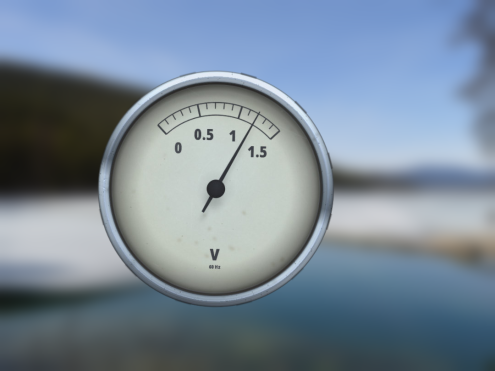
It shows 1.2 V
